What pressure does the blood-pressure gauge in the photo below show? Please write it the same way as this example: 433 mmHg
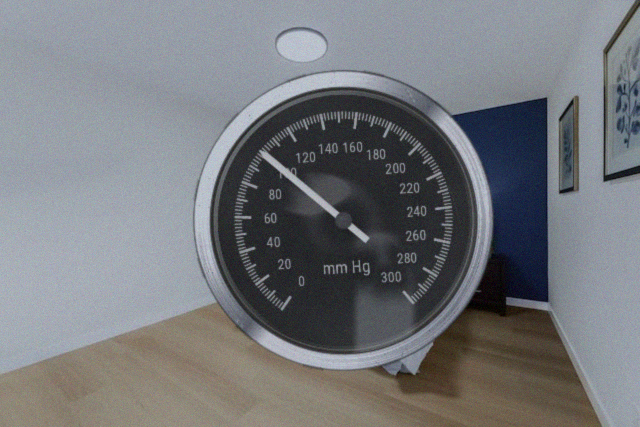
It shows 100 mmHg
